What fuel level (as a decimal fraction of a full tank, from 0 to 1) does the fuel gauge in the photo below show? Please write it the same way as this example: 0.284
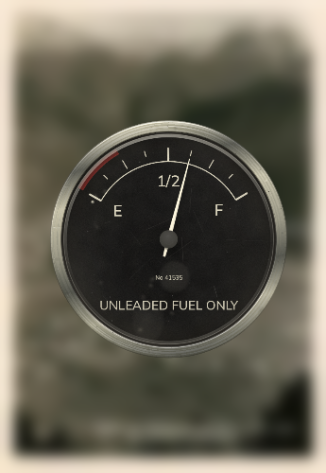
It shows 0.625
